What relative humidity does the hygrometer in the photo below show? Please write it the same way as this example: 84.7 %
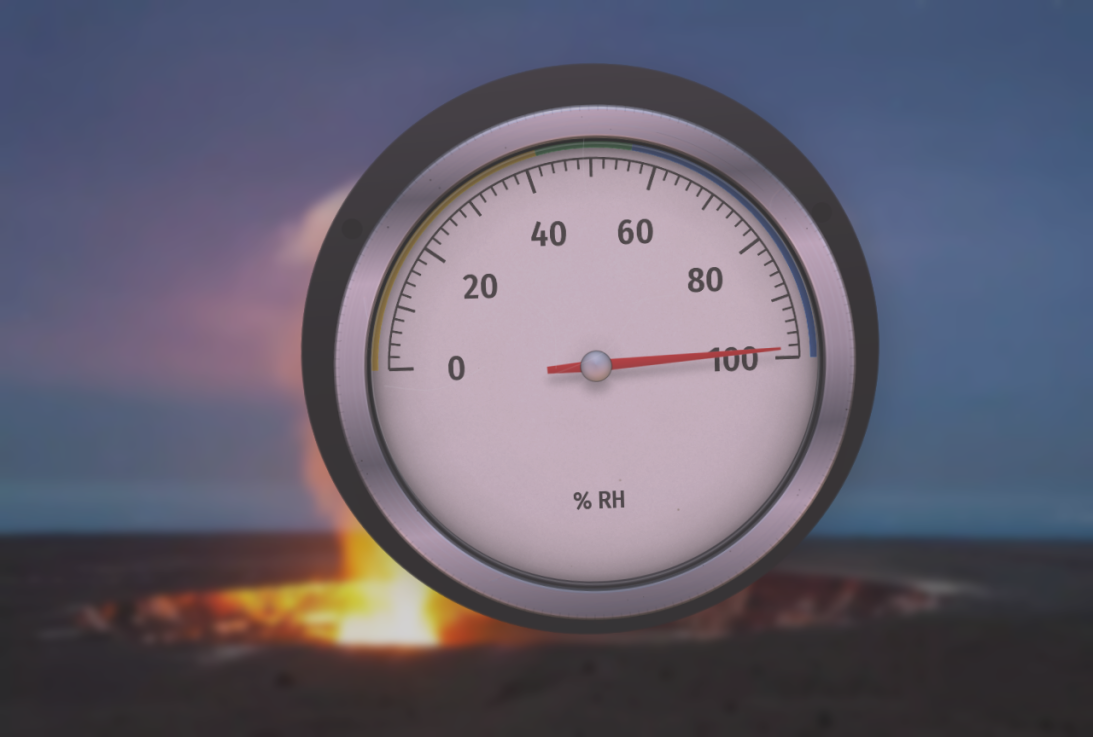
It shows 98 %
